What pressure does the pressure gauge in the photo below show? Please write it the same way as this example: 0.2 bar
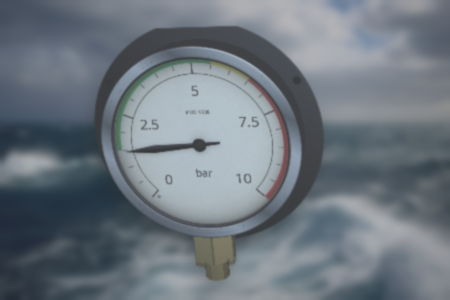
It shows 1.5 bar
